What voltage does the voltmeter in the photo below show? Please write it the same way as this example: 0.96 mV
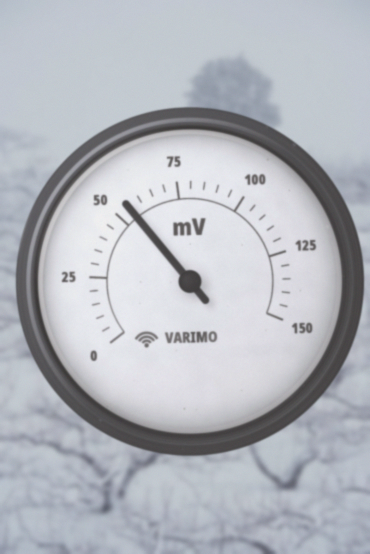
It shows 55 mV
